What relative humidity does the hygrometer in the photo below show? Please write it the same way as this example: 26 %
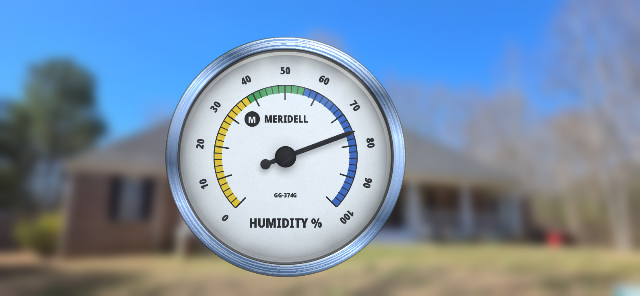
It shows 76 %
